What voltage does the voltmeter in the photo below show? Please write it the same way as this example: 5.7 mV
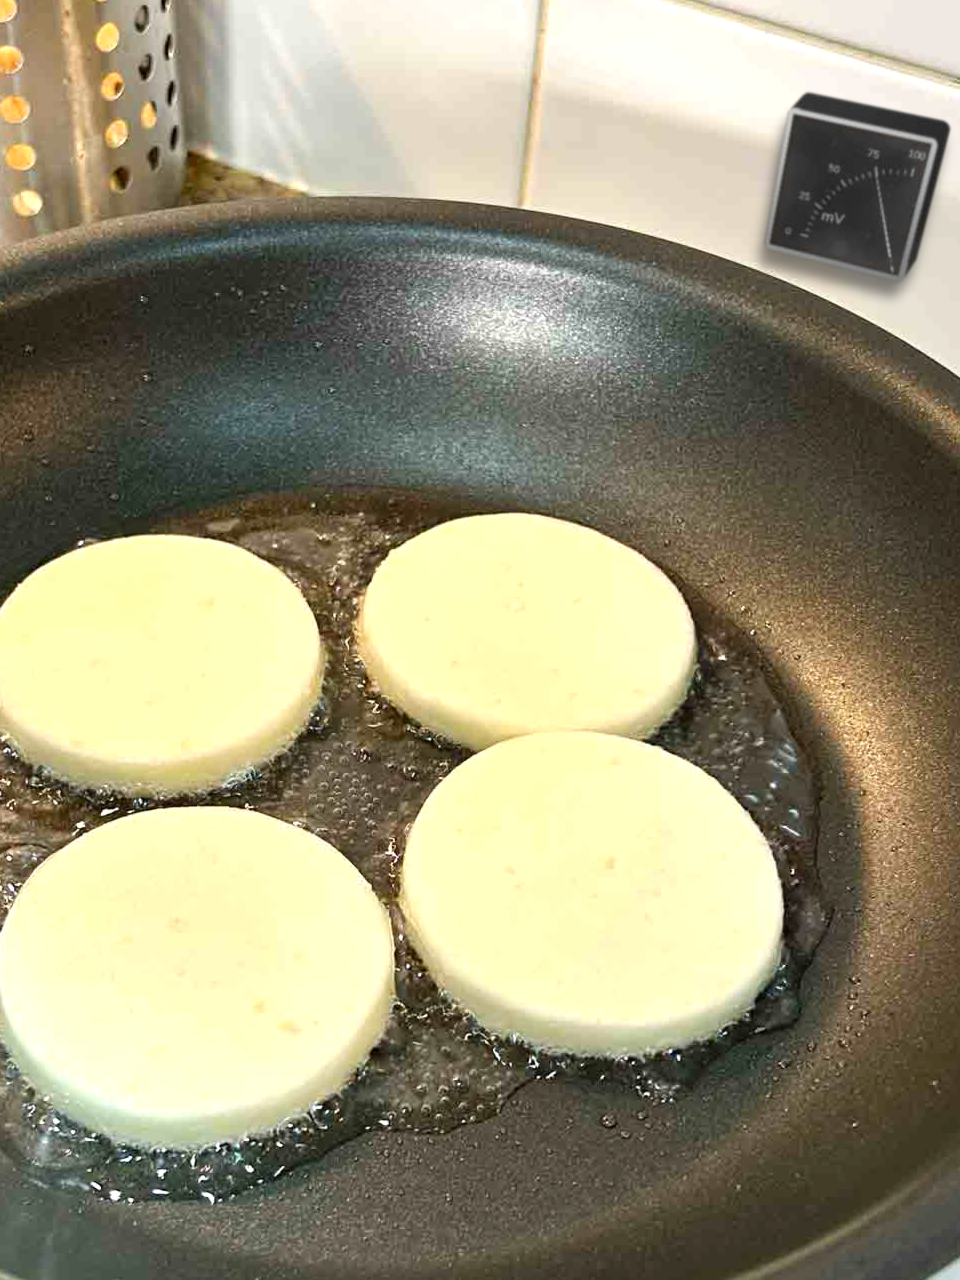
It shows 75 mV
